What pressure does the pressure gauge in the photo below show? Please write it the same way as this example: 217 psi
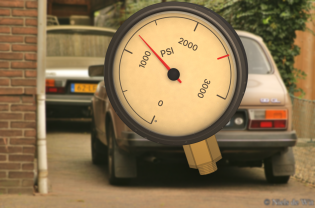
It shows 1250 psi
